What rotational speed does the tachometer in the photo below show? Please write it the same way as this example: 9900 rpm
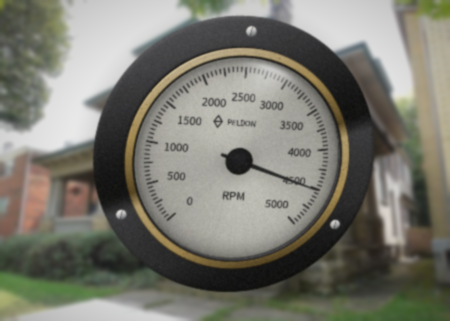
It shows 4500 rpm
